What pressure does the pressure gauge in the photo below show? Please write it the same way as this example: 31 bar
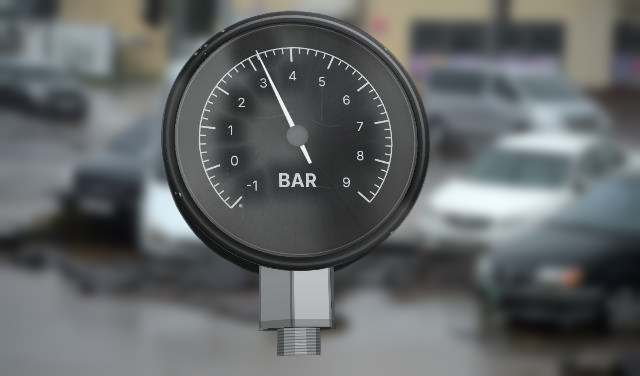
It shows 3.2 bar
